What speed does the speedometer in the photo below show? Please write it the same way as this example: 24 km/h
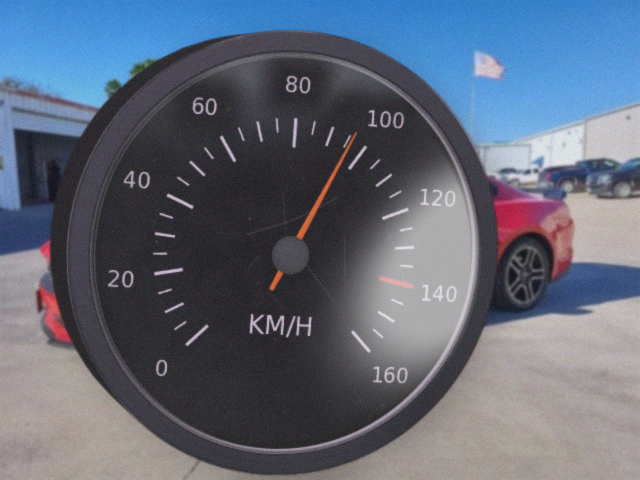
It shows 95 km/h
